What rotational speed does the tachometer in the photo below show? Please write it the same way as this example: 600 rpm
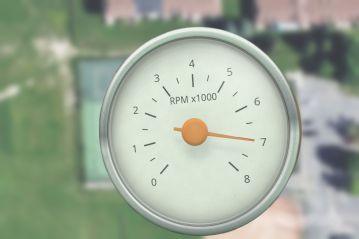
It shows 7000 rpm
